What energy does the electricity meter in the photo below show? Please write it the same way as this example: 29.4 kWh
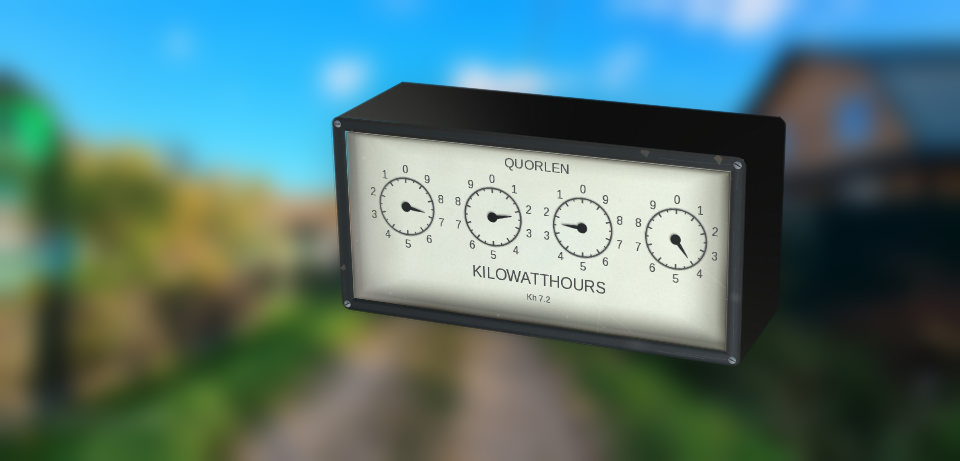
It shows 7224 kWh
